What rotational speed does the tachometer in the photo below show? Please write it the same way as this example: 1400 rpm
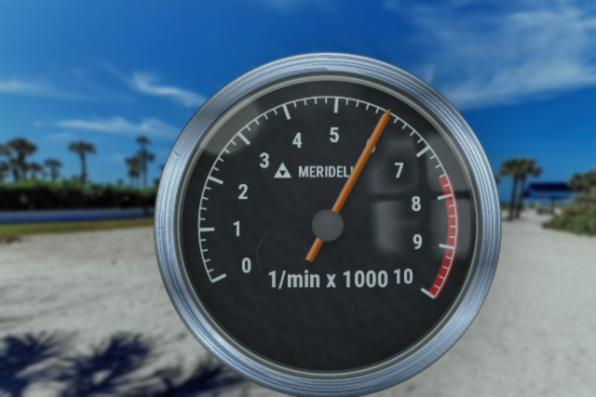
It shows 6000 rpm
